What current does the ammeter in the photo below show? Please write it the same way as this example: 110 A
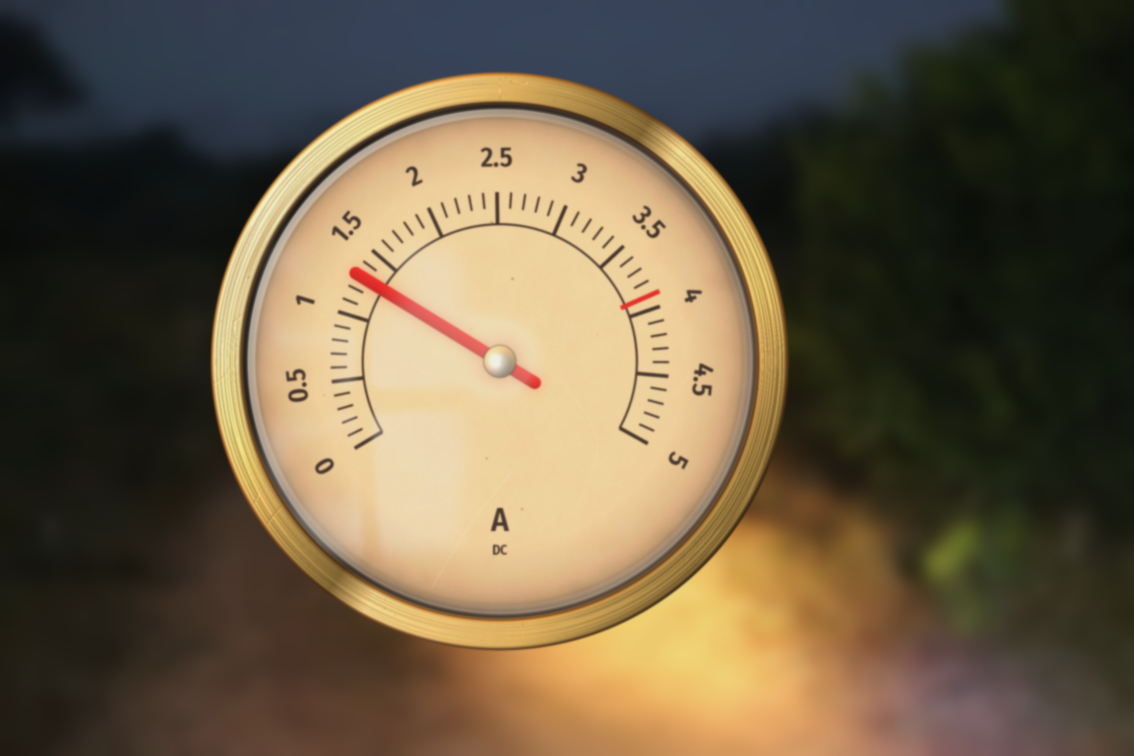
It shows 1.3 A
